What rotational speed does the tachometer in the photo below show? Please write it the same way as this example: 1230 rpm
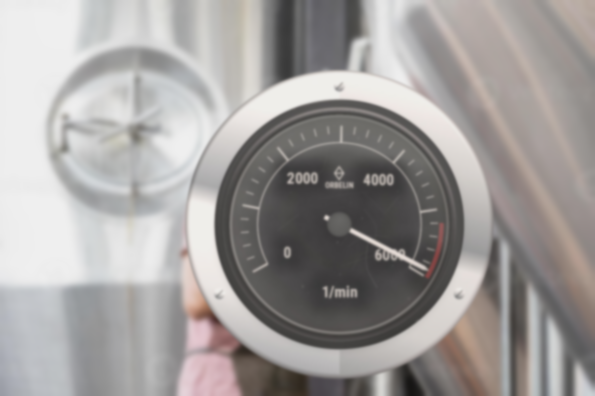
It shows 5900 rpm
